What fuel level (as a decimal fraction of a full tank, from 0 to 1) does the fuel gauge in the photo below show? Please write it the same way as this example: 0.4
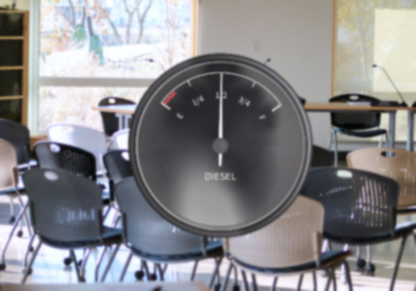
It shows 0.5
